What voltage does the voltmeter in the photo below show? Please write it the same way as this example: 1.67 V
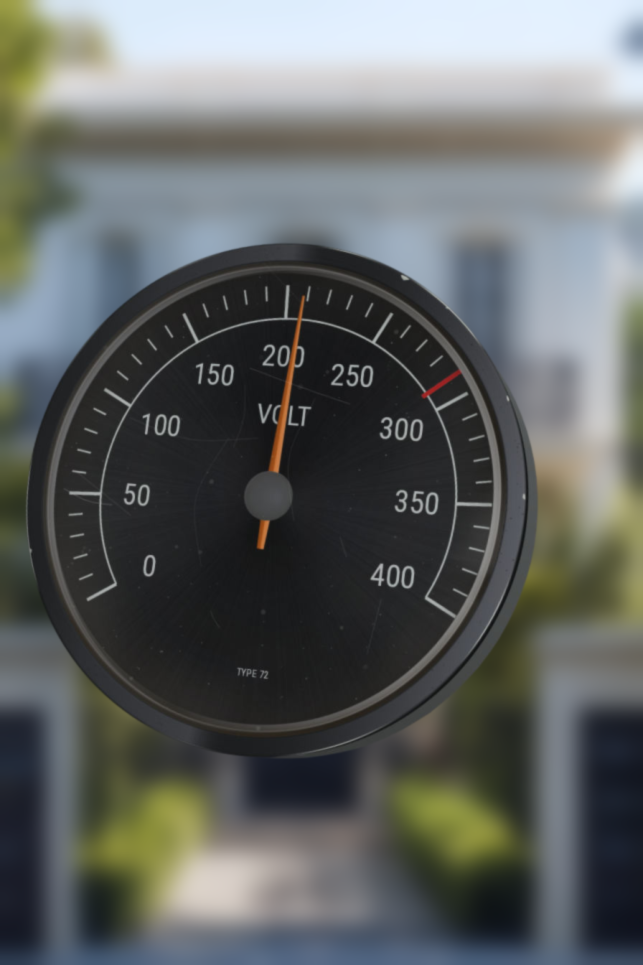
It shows 210 V
